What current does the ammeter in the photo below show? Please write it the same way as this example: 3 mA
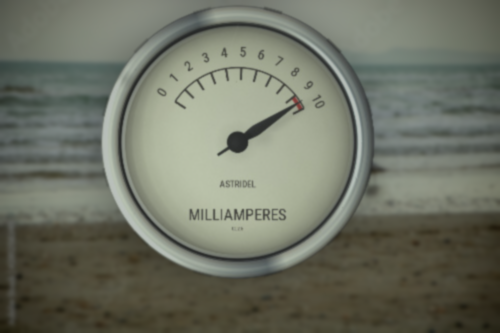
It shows 9.5 mA
